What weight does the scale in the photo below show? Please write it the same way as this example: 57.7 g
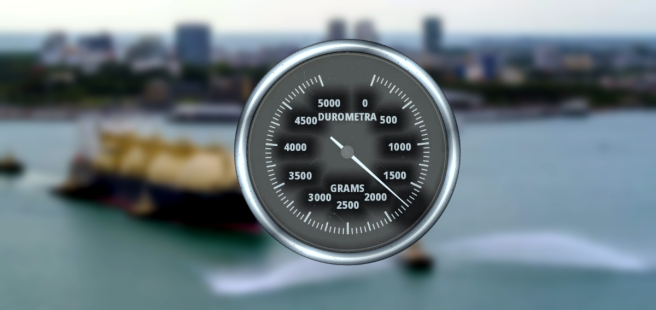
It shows 1750 g
